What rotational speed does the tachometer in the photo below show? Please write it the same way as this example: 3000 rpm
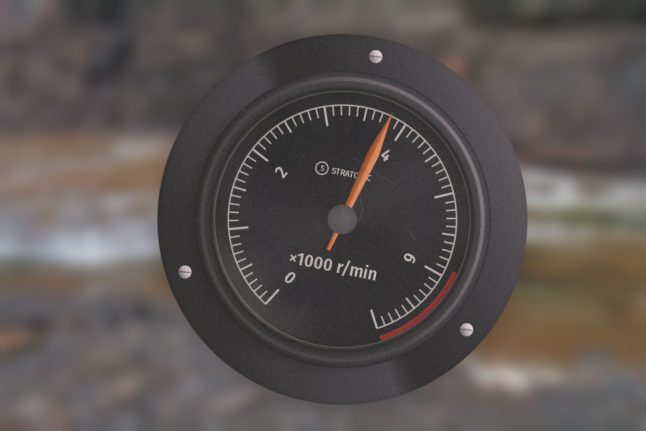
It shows 3800 rpm
